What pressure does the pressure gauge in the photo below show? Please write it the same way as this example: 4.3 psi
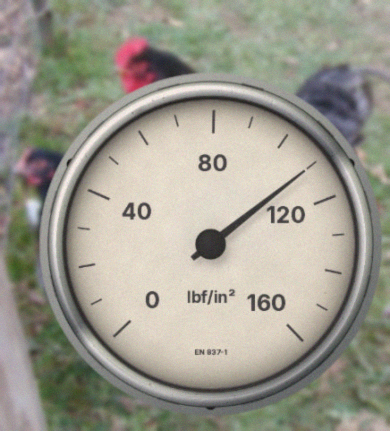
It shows 110 psi
